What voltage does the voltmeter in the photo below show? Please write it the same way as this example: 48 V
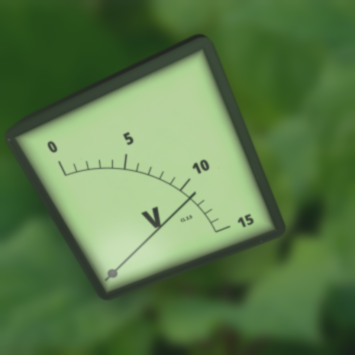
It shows 11 V
